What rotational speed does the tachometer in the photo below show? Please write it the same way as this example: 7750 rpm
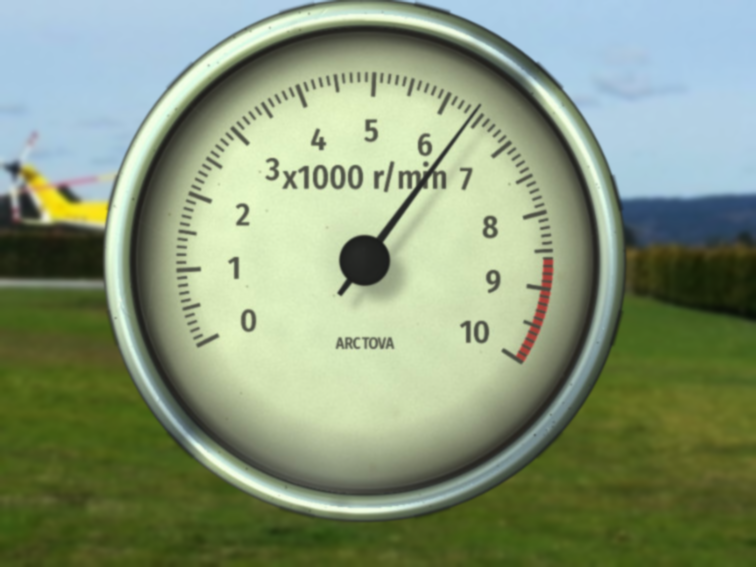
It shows 6400 rpm
